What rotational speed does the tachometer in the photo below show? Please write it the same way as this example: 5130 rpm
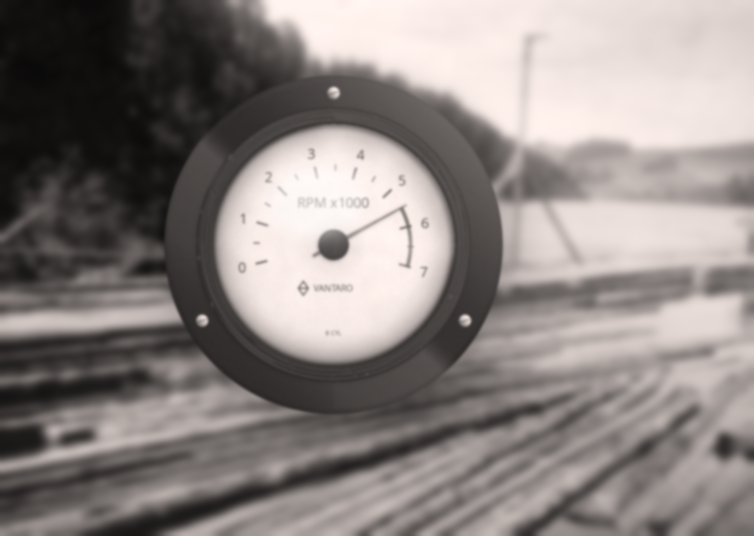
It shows 5500 rpm
